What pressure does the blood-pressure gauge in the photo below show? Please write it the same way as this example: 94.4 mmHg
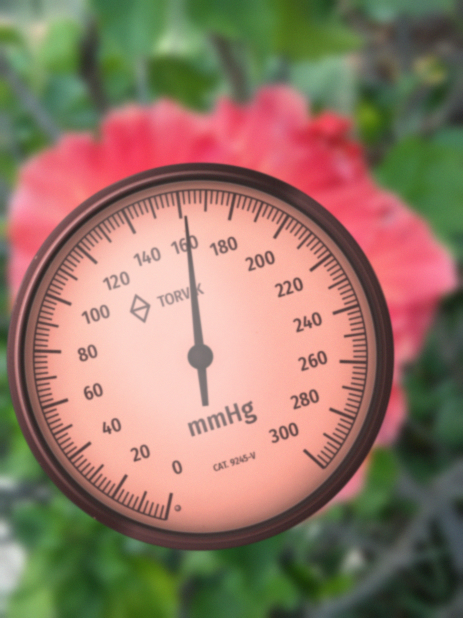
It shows 162 mmHg
